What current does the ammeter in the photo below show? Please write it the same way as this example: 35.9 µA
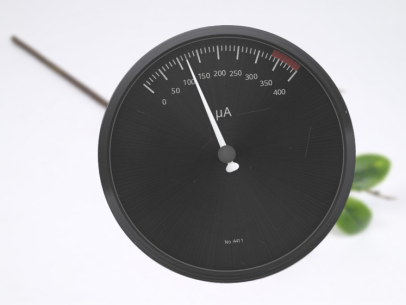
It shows 120 µA
